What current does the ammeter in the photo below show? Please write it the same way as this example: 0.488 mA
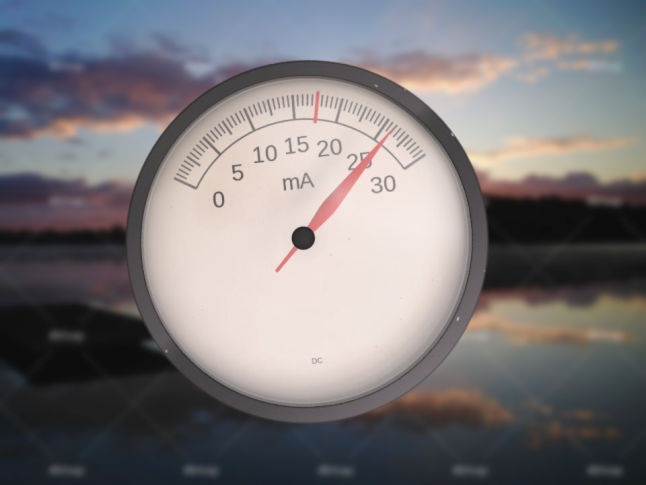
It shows 26 mA
